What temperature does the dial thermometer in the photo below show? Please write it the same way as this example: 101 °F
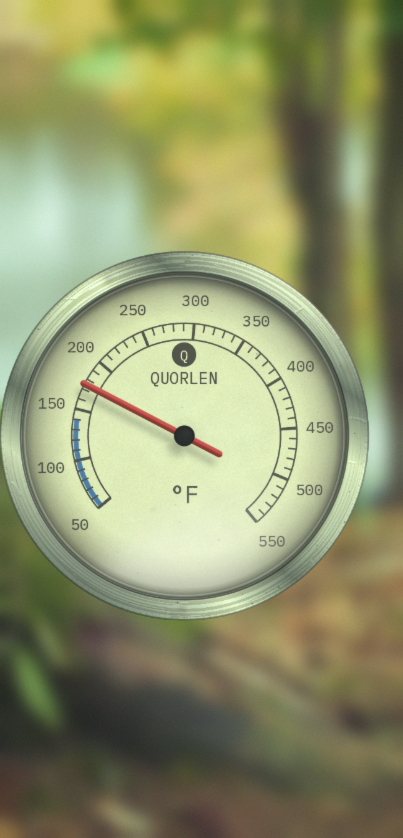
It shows 175 °F
